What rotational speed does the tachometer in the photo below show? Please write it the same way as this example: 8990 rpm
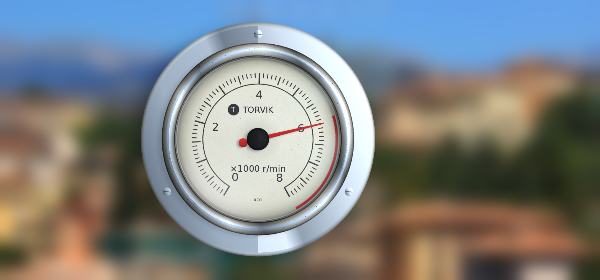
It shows 6000 rpm
